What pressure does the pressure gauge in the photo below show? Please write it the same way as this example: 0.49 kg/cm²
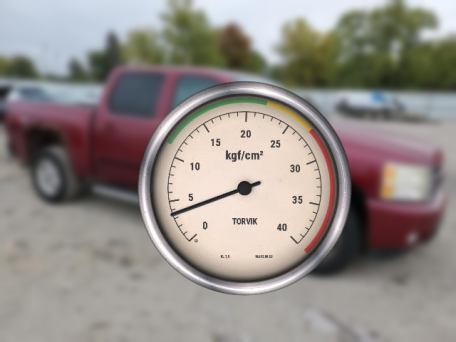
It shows 3.5 kg/cm²
